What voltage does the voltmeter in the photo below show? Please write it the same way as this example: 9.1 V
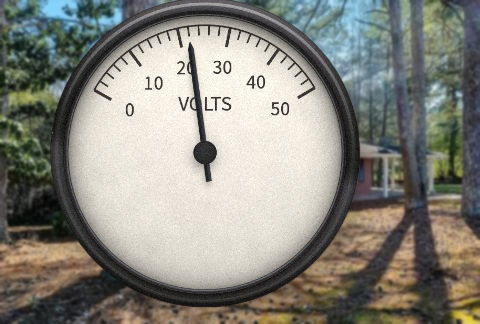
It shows 22 V
